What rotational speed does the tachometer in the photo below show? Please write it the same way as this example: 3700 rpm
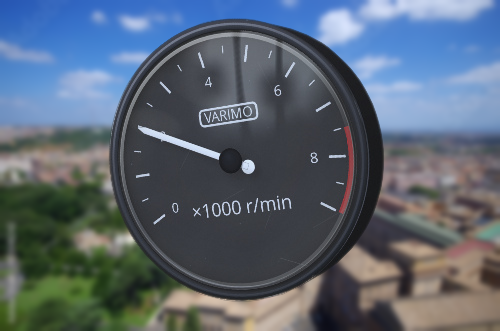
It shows 2000 rpm
